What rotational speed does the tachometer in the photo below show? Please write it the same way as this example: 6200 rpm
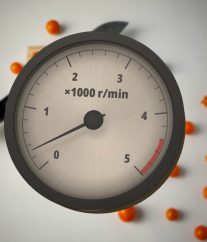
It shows 300 rpm
